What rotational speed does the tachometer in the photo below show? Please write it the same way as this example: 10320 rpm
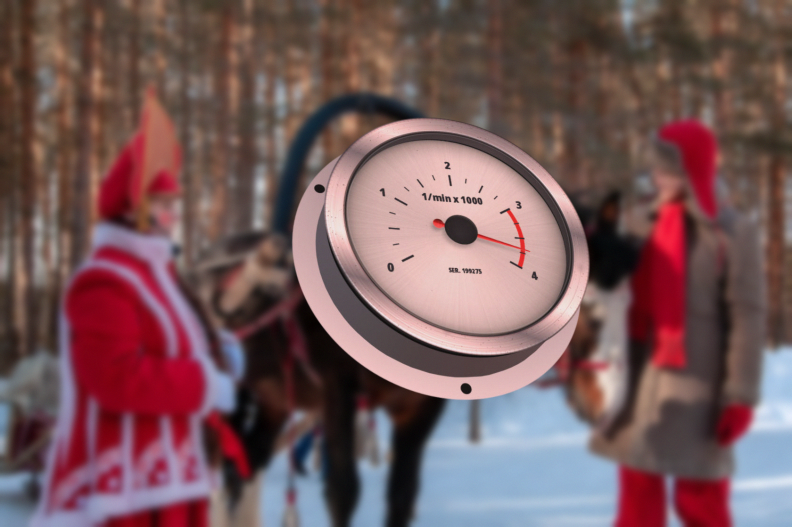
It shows 3750 rpm
